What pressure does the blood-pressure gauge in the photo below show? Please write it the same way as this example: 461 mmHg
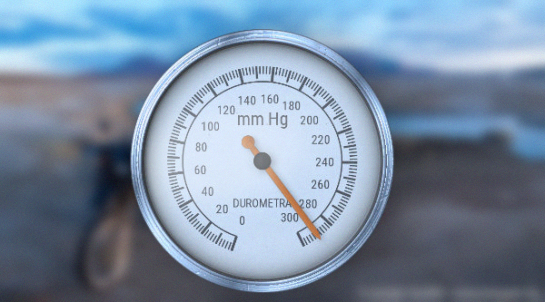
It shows 290 mmHg
